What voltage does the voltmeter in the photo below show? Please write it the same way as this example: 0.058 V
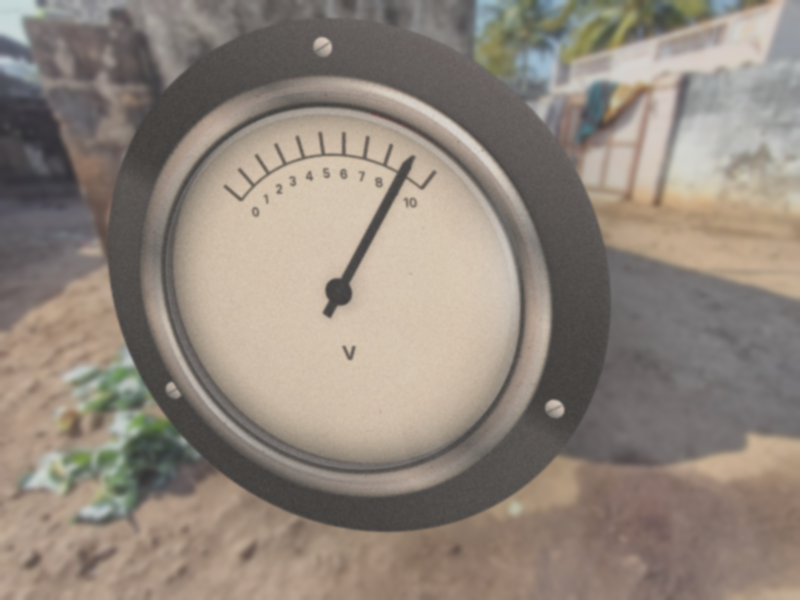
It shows 9 V
